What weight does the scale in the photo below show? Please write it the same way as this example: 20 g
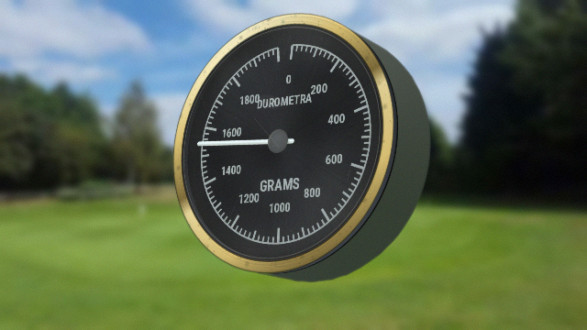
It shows 1540 g
